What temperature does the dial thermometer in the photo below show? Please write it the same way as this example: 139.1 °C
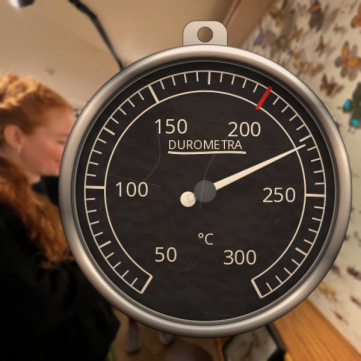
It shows 227.5 °C
